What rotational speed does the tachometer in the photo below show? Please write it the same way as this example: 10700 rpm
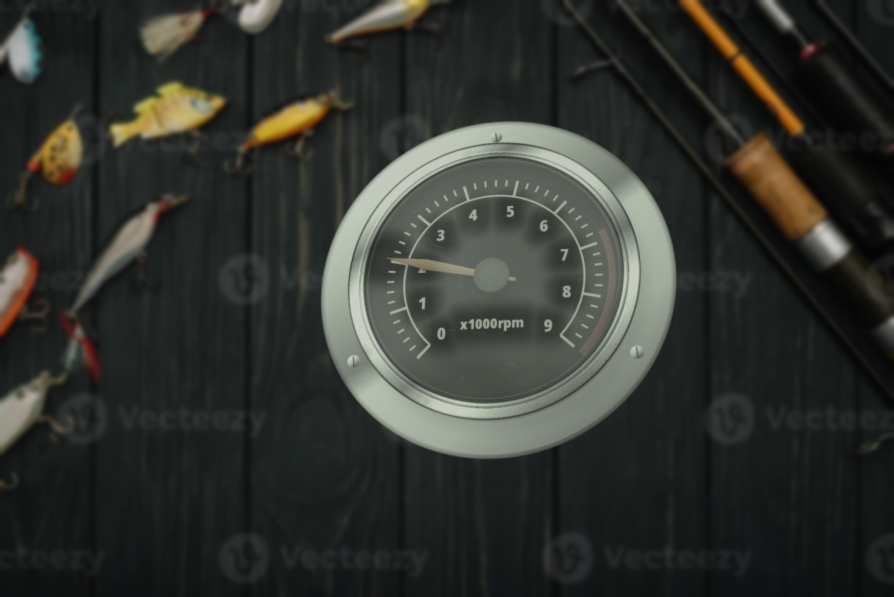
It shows 2000 rpm
